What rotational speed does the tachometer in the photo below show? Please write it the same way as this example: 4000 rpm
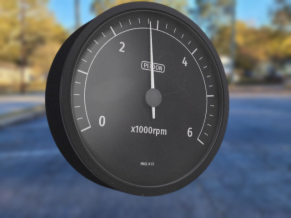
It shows 2800 rpm
